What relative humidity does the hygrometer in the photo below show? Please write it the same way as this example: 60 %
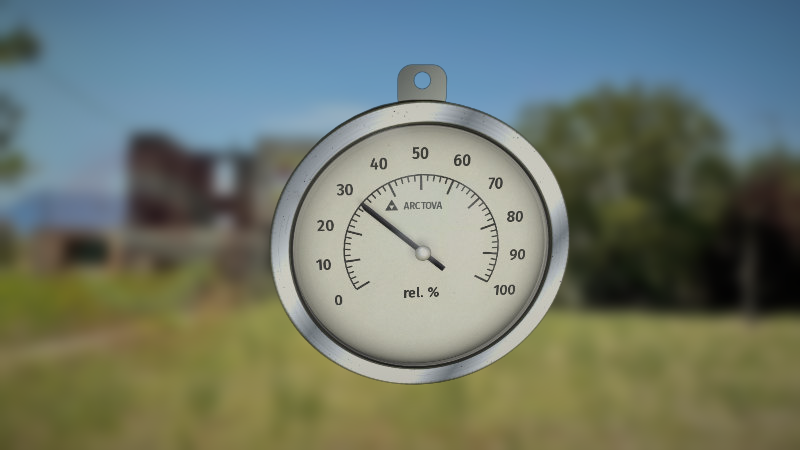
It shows 30 %
